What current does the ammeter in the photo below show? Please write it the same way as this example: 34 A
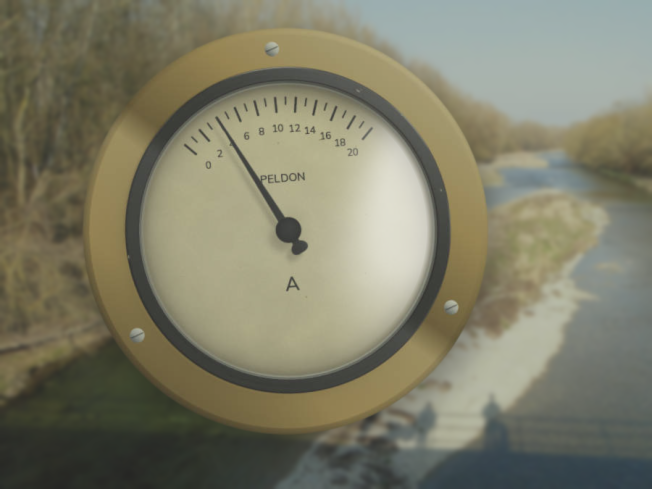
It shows 4 A
